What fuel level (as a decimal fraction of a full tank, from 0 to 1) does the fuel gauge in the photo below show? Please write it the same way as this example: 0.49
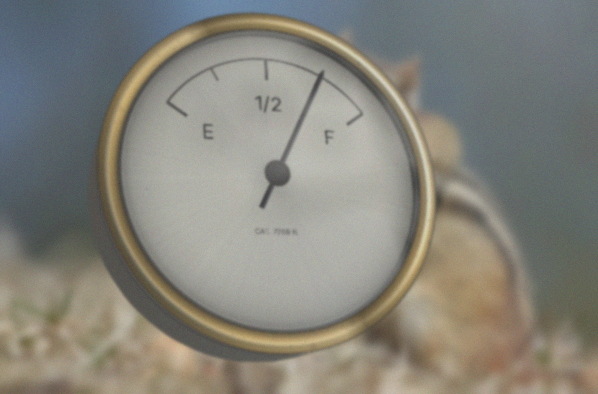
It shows 0.75
